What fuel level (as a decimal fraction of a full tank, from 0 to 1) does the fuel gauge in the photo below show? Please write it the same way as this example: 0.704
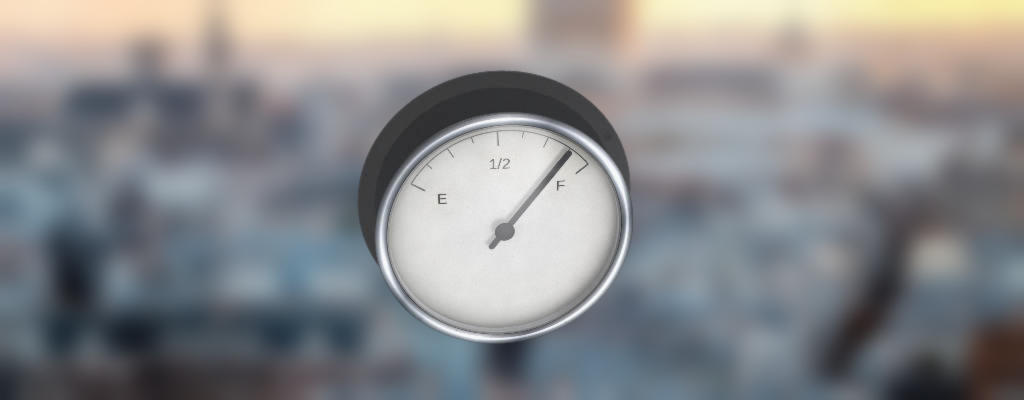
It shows 0.875
